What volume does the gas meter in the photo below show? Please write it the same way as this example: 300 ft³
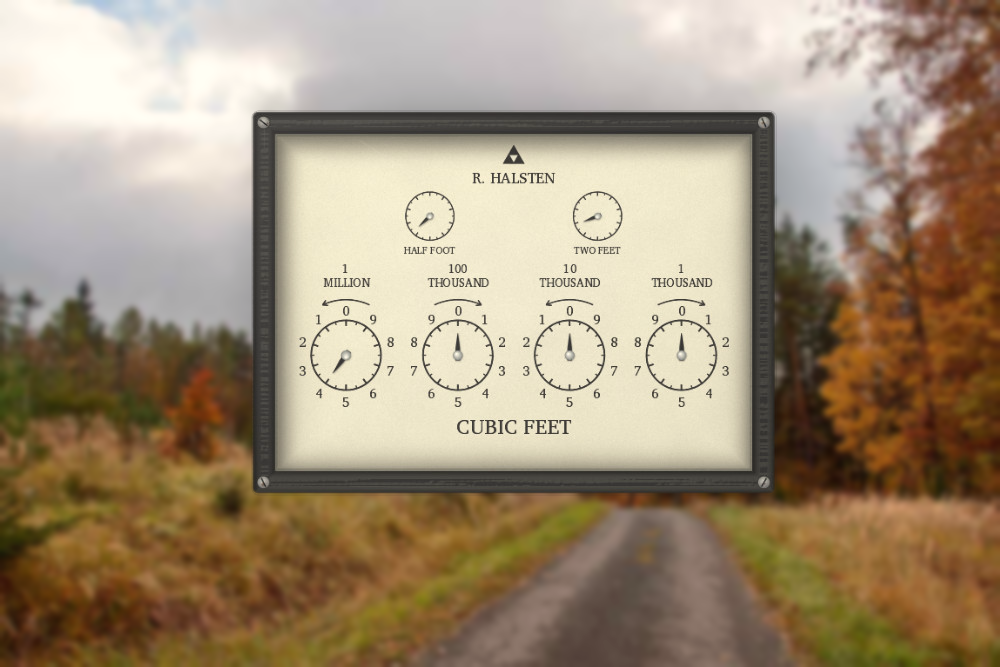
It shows 400000 ft³
